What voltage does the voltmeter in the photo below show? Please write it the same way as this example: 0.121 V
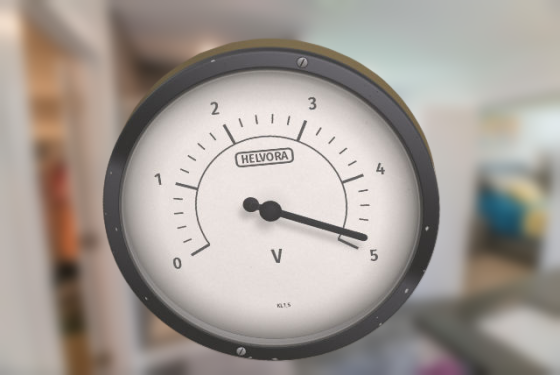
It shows 4.8 V
